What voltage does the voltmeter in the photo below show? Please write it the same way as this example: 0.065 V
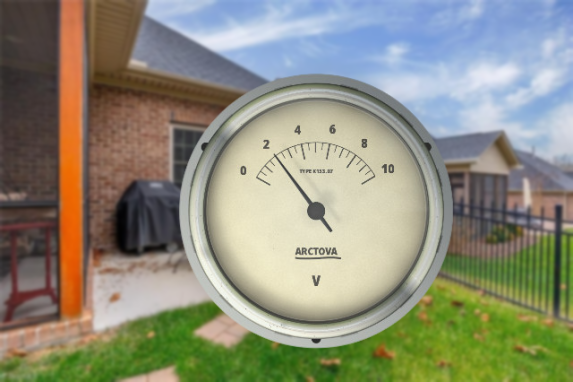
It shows 2 V
